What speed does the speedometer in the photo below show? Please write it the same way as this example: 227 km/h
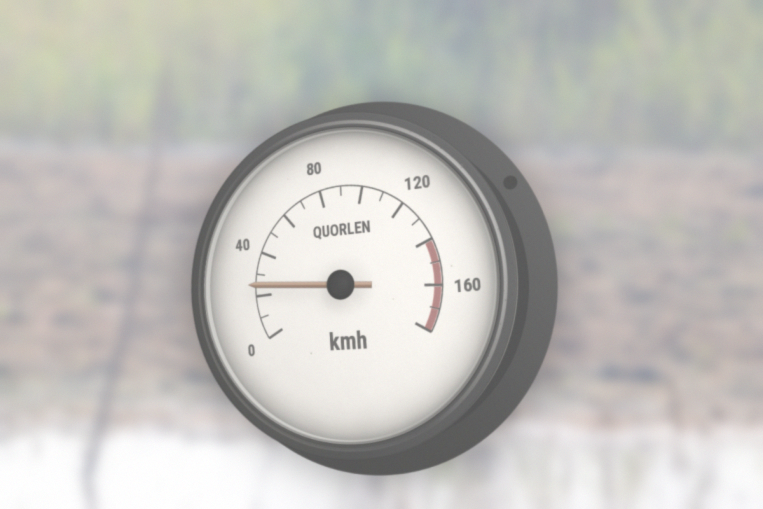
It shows 25 km/h
